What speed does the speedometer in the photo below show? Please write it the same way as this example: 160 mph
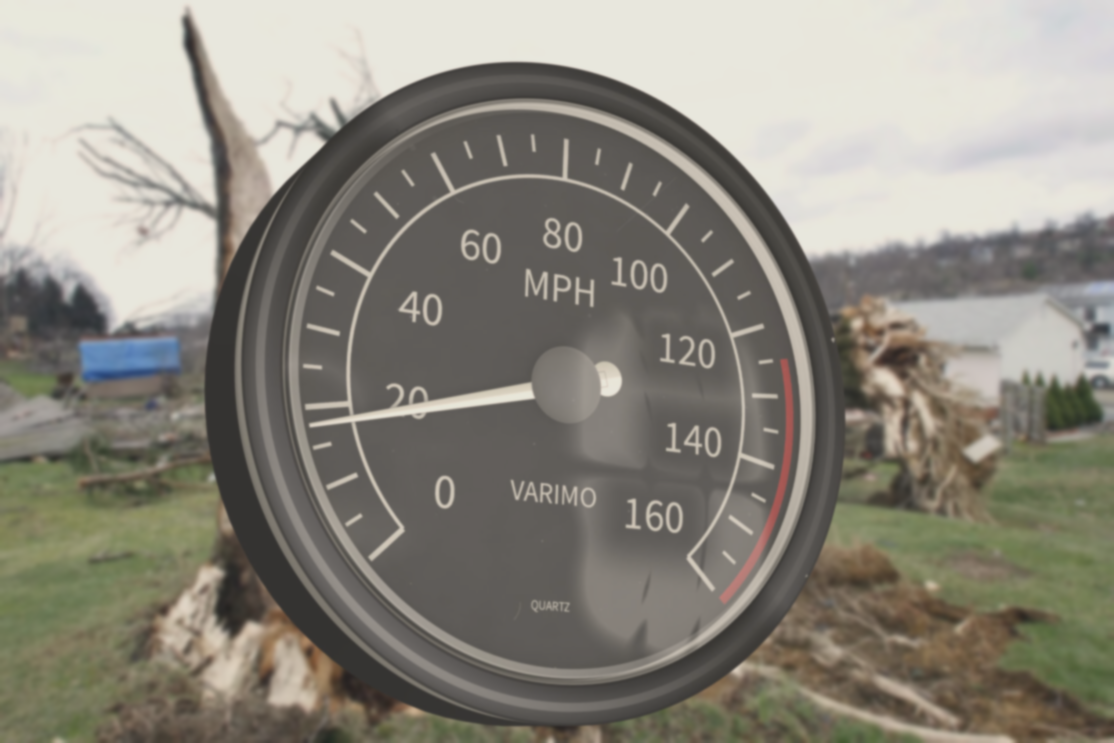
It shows 17.5 mph
